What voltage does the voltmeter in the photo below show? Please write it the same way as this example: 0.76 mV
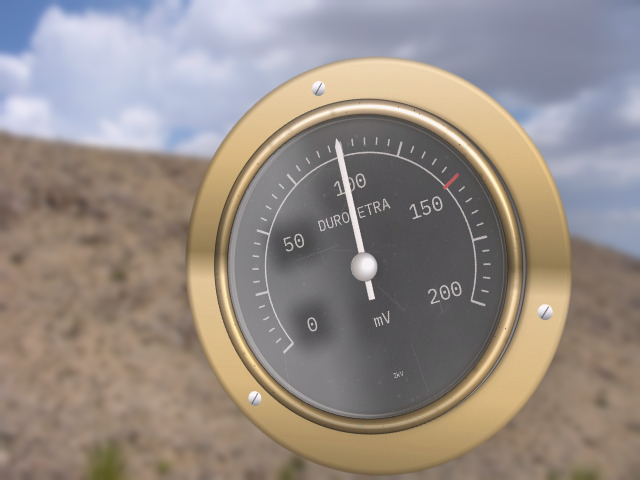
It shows 100 mV
